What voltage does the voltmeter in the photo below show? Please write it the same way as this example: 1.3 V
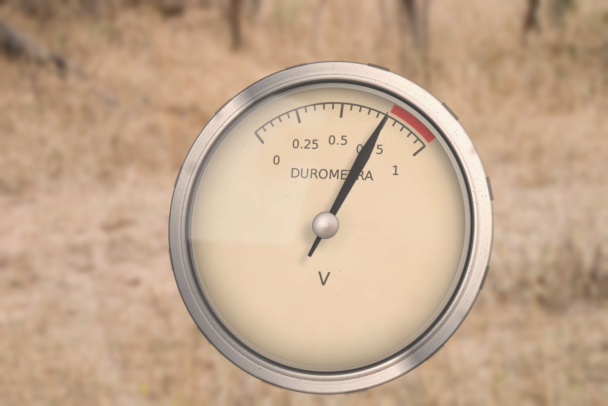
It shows 0.75 V
